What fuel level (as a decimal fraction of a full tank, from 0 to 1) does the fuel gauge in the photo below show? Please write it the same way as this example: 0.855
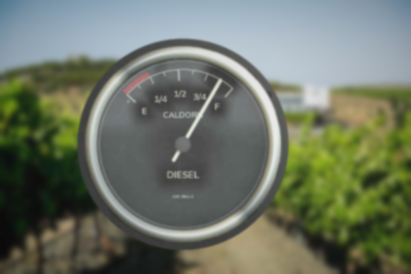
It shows 0.875
